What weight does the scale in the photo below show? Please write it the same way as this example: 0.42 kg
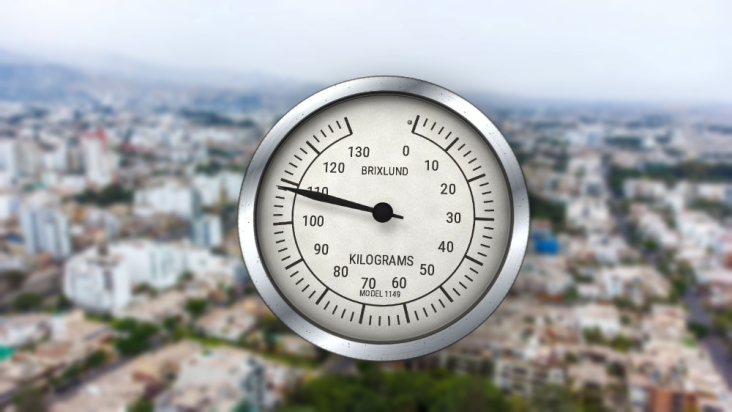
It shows 108 kg
